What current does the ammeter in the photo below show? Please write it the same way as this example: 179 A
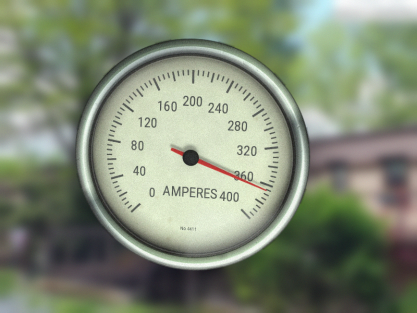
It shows 365 A
